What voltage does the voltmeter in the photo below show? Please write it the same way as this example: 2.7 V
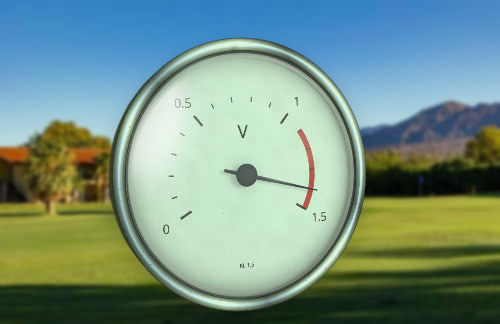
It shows 1.4 V
